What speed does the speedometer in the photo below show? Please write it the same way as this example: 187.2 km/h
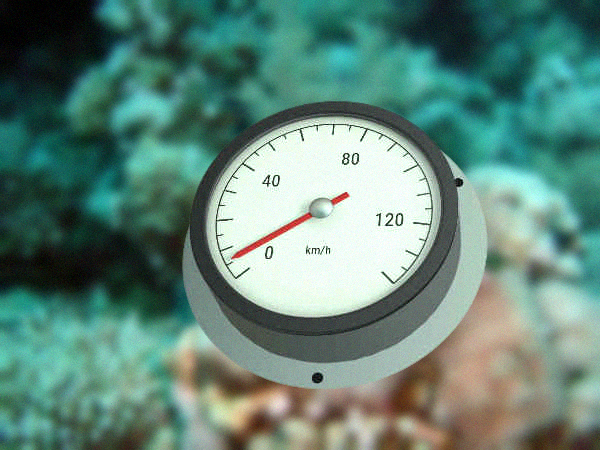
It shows 5 km/h
